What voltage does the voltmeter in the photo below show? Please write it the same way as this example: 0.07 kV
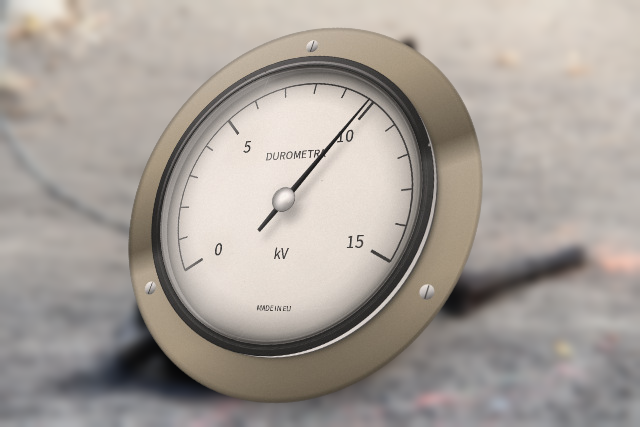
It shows 10 kV
